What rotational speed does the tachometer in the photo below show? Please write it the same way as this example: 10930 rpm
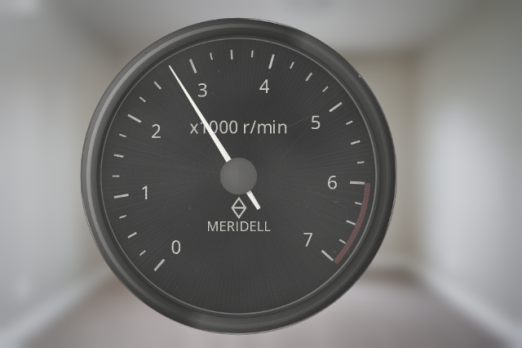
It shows 2750 rpm
